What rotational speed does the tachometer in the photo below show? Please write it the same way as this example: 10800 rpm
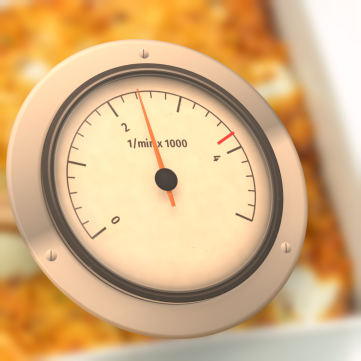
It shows 2400 rpm
